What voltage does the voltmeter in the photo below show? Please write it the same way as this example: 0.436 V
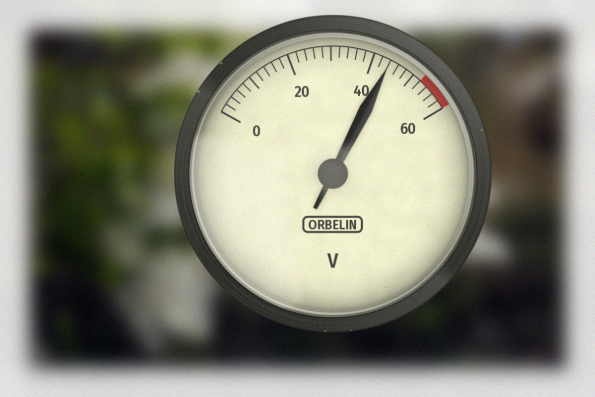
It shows 44 V
